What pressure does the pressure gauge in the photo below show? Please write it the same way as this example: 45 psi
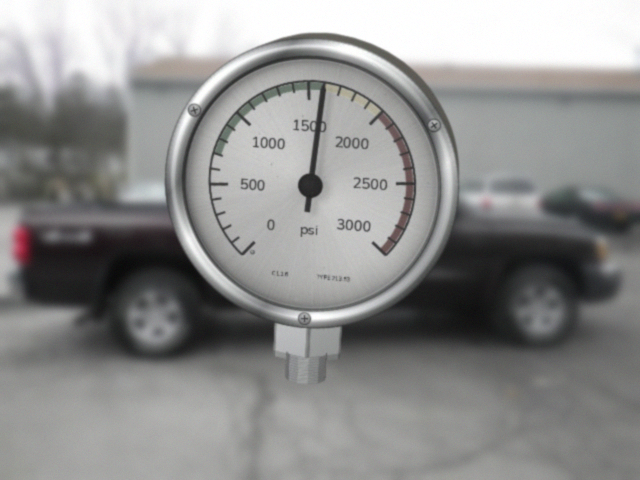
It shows 1600 psi
